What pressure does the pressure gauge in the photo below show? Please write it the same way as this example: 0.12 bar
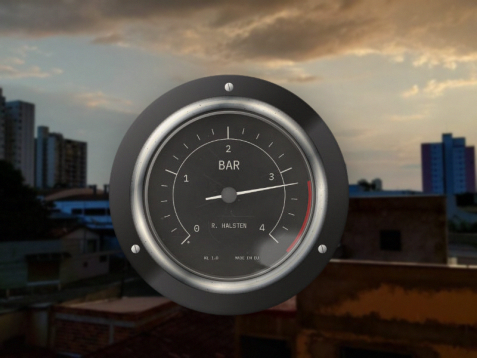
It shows 3.2 bar
